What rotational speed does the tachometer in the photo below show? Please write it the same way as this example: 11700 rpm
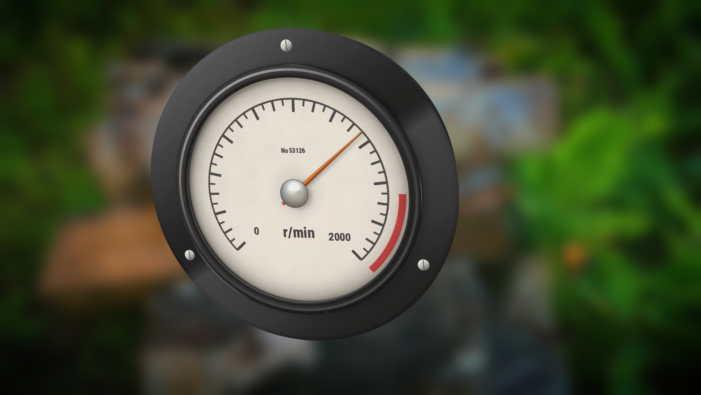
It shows 1350 rpm
